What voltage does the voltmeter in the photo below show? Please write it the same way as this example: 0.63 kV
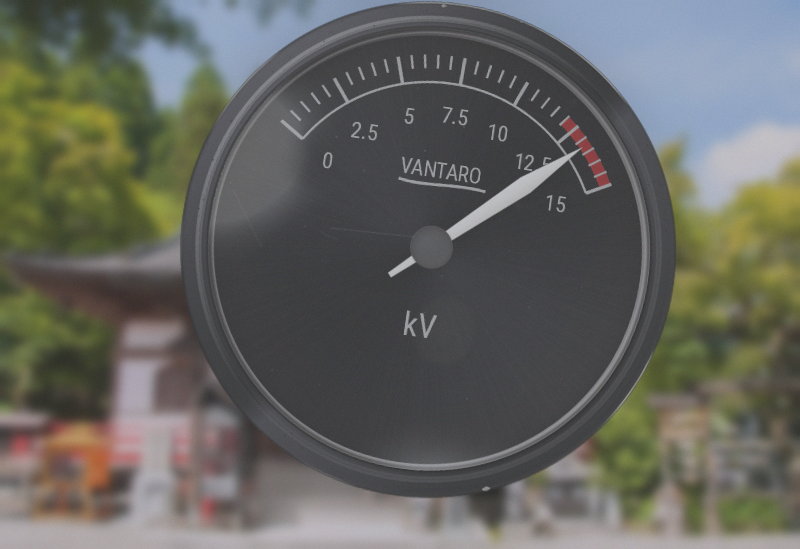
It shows 13.25 kV
